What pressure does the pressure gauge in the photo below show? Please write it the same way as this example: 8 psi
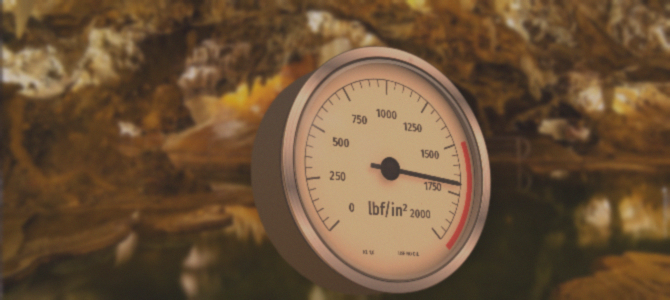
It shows 1700 psi
